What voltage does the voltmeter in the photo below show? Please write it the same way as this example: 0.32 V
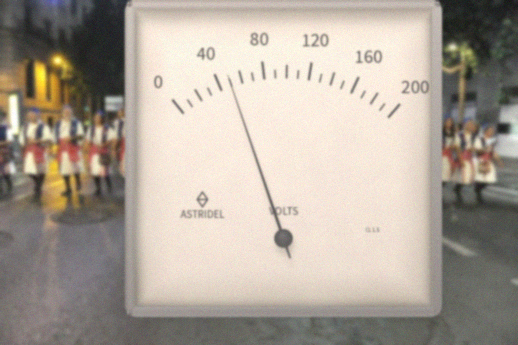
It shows 50 V
